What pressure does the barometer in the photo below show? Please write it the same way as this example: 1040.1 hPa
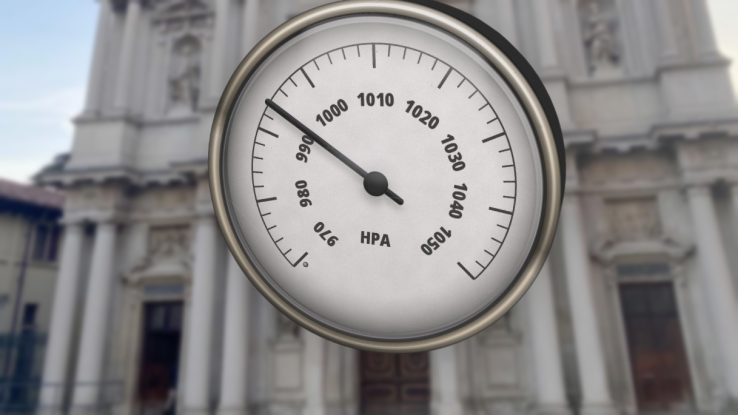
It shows 994 hPa
